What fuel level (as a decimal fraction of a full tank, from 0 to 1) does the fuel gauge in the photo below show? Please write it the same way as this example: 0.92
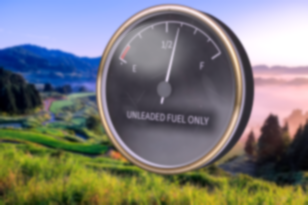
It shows 0.625
